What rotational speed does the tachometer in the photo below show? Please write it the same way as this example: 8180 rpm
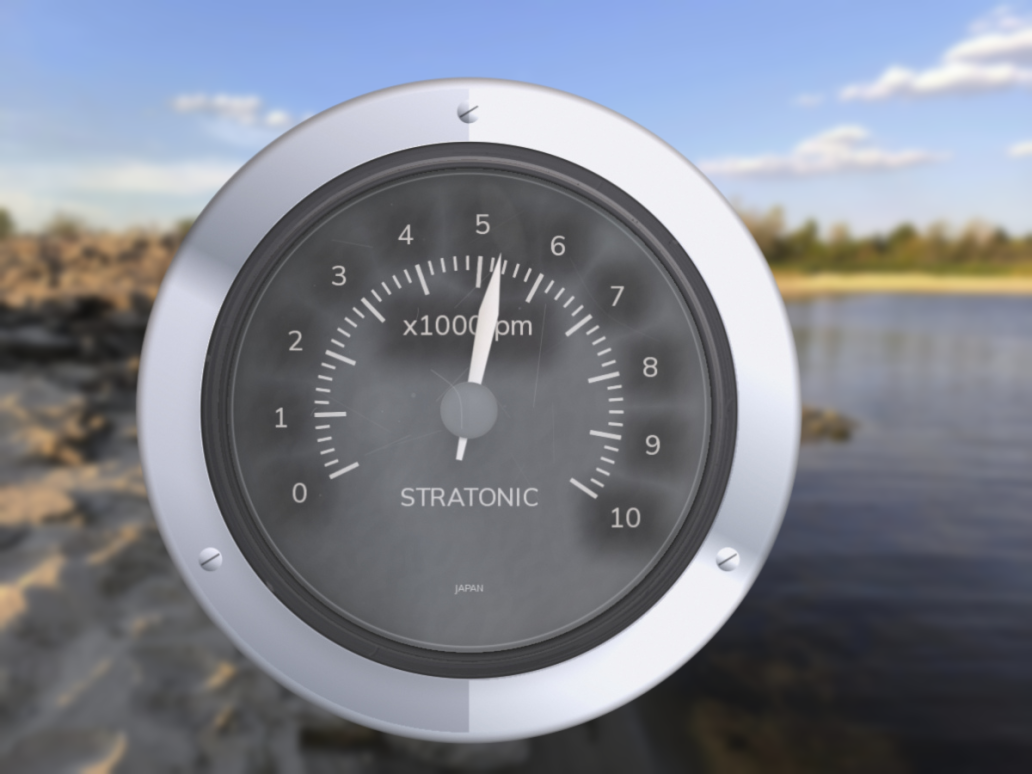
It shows 5300 rpm
